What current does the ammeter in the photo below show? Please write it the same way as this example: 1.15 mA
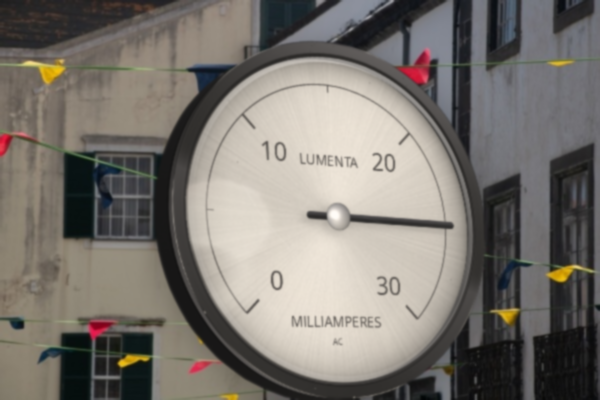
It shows 25 mA
